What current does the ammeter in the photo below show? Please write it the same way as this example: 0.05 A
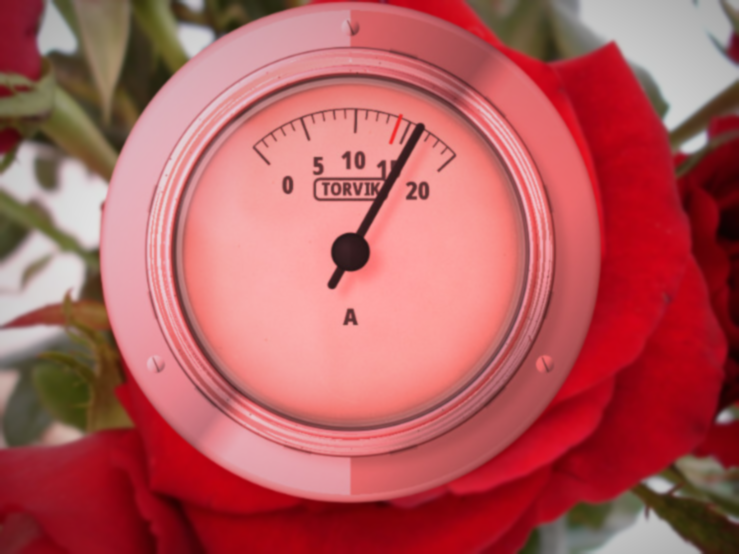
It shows 16 A
